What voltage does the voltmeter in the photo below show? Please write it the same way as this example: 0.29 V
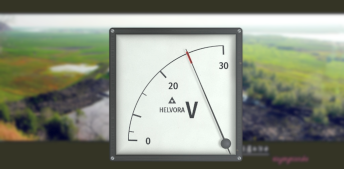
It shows 25 V
